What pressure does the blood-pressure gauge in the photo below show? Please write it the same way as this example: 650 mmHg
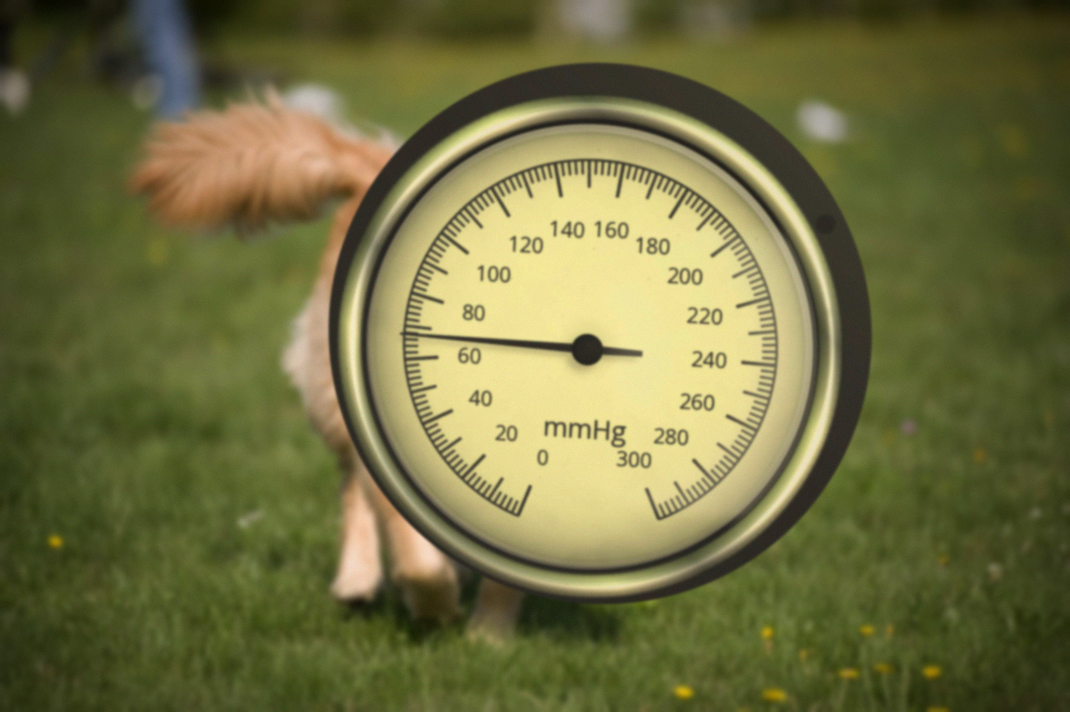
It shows 68 mmHg
